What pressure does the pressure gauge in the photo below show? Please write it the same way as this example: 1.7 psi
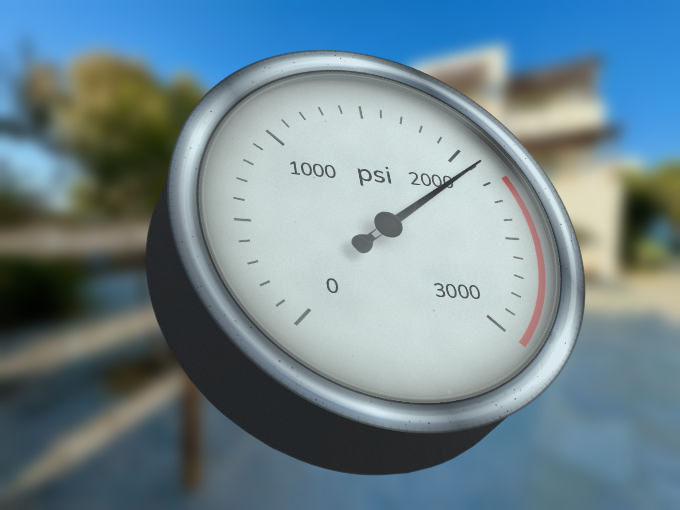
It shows 2100 psi
